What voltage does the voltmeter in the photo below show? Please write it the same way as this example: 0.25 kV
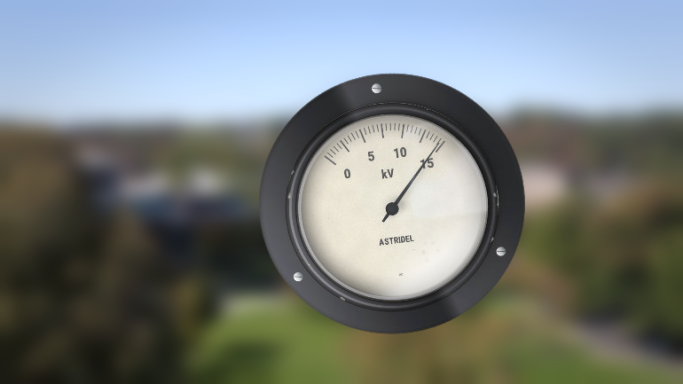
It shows 14.5 kV
